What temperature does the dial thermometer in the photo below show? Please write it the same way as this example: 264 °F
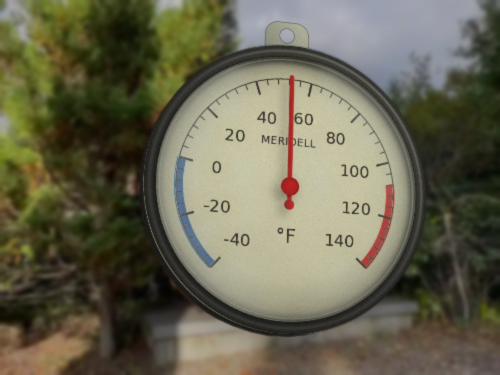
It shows 52 °F
